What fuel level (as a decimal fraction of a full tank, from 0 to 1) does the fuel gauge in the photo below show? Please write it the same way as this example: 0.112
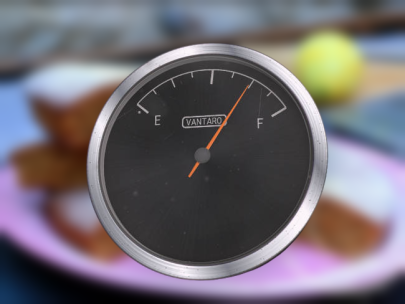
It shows 0.75
